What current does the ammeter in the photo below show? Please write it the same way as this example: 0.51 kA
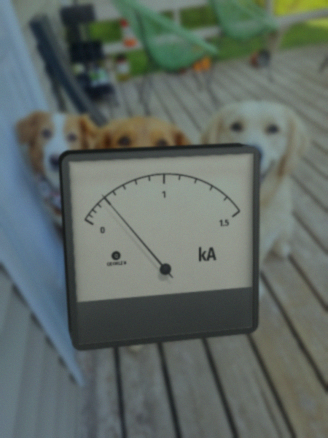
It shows 0.5 kA
